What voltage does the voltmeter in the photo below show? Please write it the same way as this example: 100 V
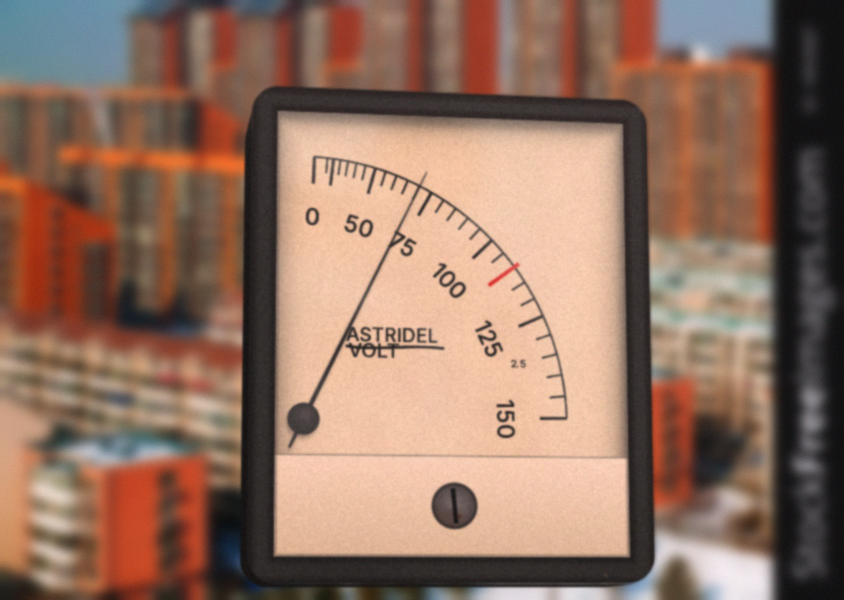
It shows 70 V
